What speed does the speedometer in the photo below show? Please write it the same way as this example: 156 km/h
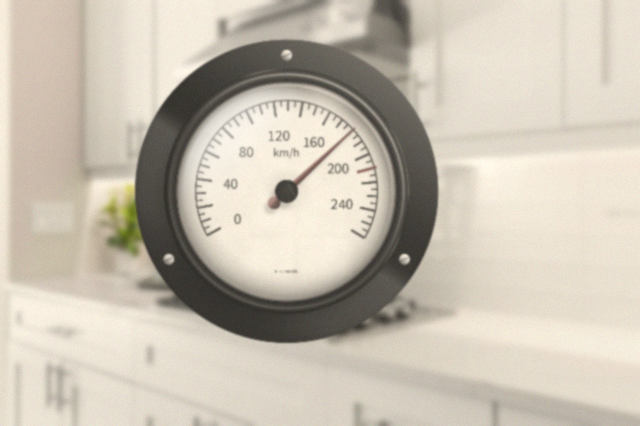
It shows 180 km/h
